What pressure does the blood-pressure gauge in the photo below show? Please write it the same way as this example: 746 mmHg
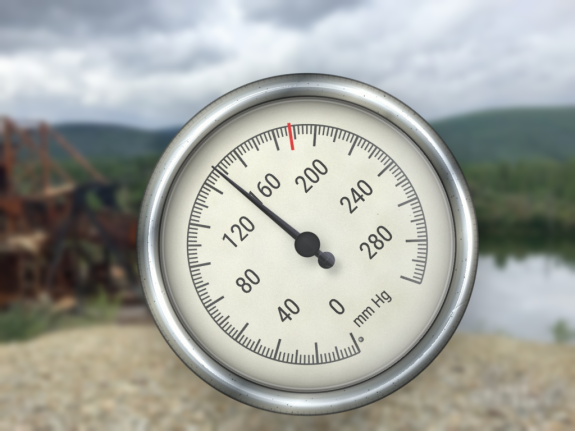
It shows 148 mmHg
